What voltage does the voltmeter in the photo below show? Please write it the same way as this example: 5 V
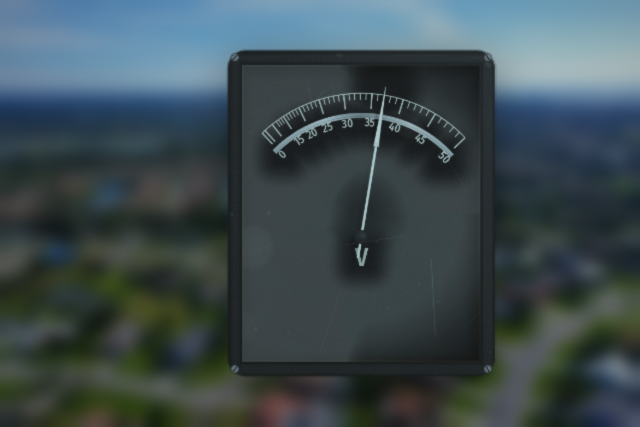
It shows 37 V
